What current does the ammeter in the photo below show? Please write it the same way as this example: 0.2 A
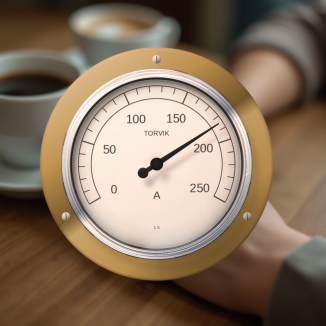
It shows 185 A
